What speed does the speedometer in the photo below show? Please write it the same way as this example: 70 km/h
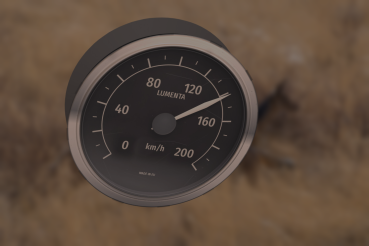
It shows 140 km/h
